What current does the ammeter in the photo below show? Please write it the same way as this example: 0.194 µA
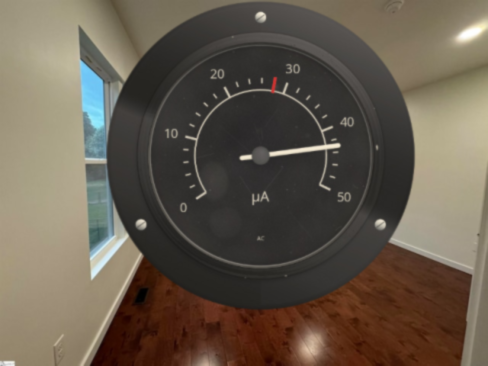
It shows 43 µA
